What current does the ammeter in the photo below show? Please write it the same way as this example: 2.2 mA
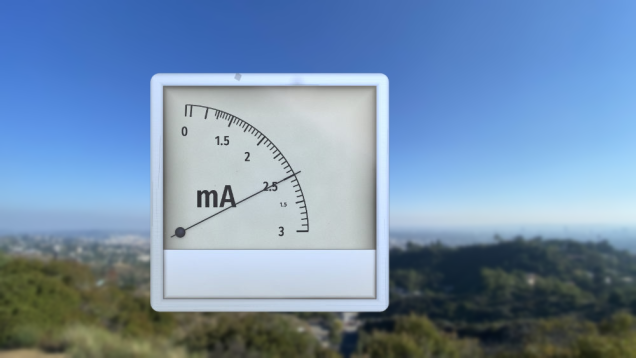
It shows 2.5 mA
